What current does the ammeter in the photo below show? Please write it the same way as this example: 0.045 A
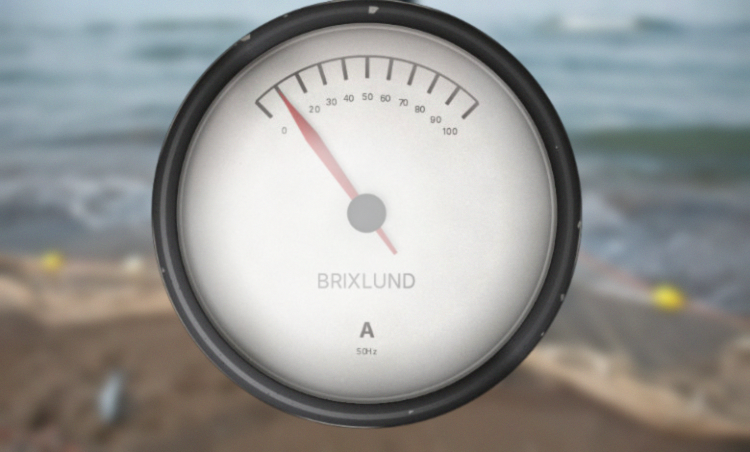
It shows 10 A
